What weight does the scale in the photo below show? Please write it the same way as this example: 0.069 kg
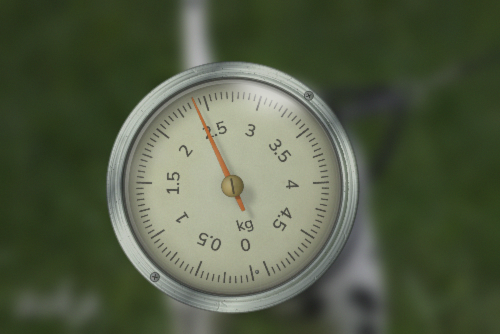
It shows 2.4 kg
